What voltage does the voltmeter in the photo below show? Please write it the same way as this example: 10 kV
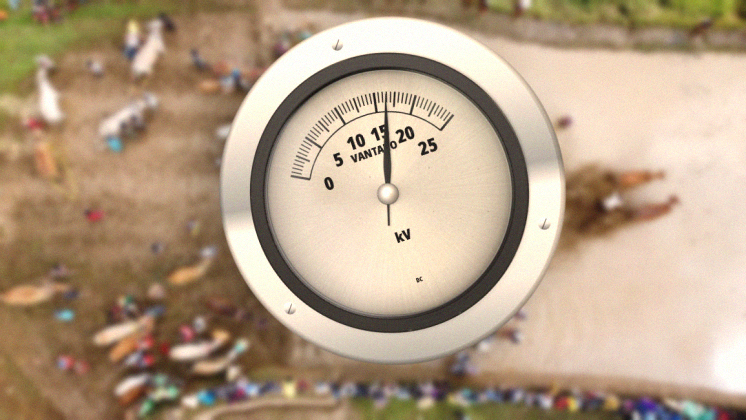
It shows 16.5 kV
